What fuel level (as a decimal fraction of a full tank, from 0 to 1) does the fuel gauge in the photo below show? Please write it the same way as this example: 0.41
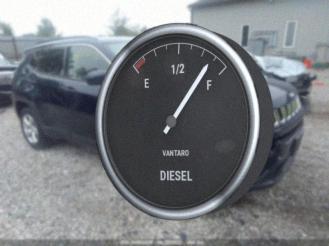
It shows 0.875
